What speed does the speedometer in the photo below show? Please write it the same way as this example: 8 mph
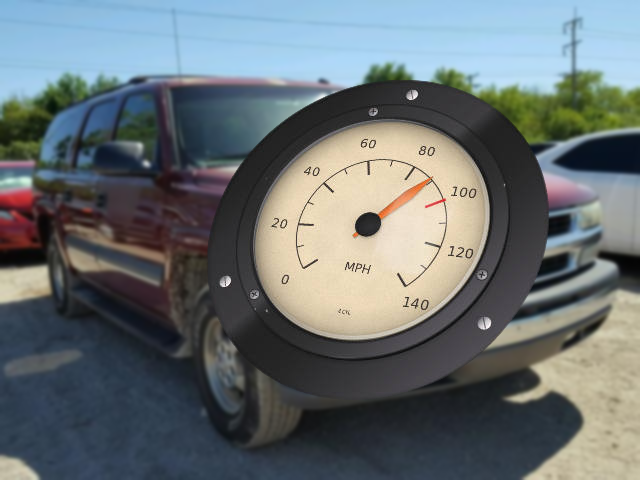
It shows 90 mph
